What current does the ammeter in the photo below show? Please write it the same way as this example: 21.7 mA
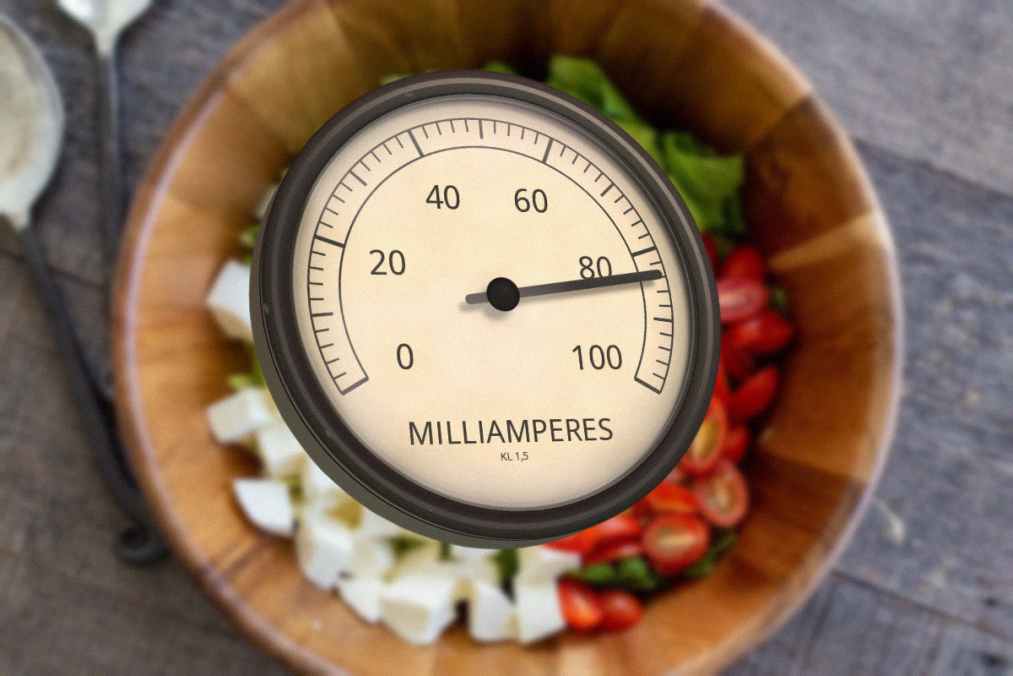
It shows 84 mA
